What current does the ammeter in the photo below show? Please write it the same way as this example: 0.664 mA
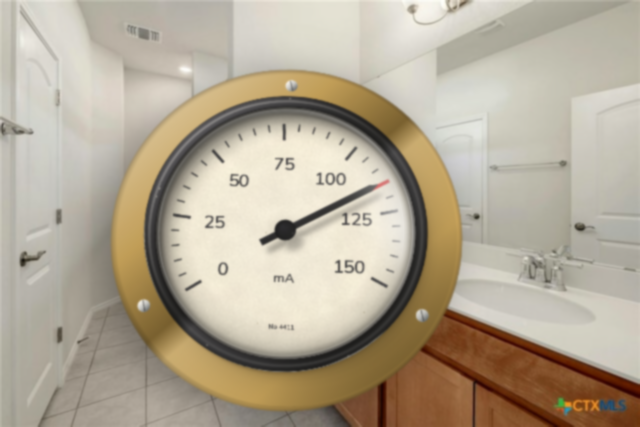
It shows 115 mA
